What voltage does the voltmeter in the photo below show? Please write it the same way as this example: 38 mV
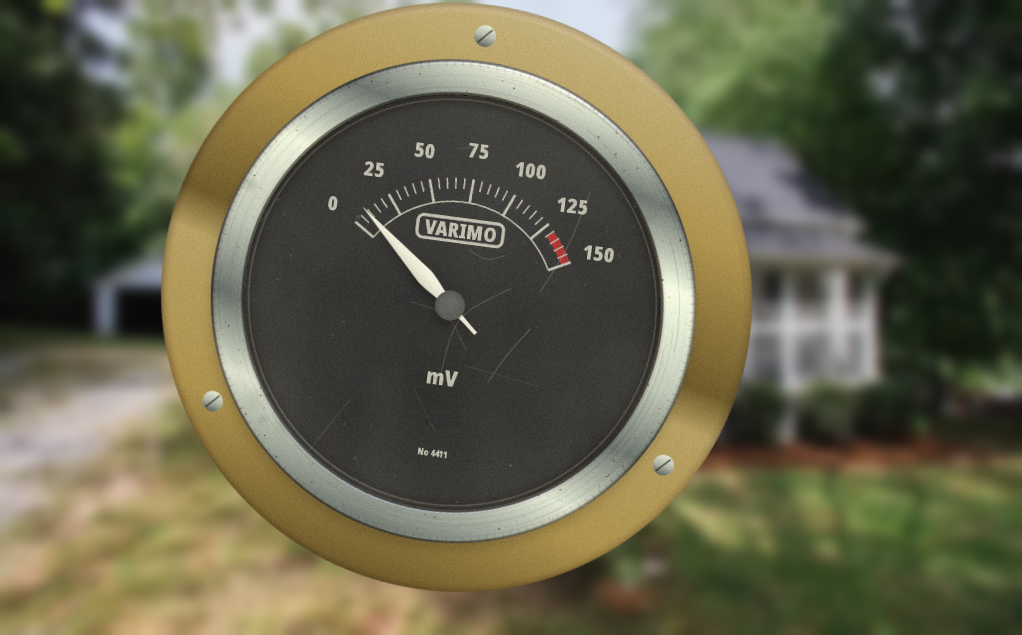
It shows 10 mV
